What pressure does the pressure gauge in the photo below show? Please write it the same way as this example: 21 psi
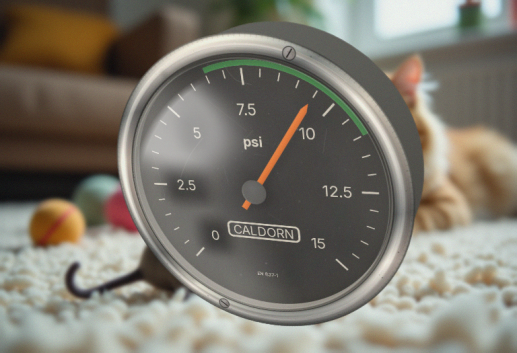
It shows 9.5 psi
